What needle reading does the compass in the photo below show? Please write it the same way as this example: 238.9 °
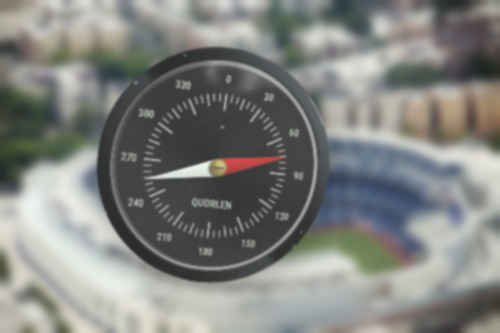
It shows 75 °
